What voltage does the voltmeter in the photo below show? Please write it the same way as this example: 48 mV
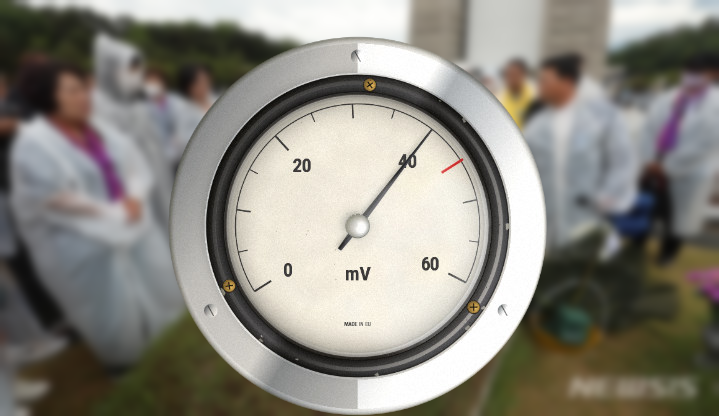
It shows 40 mV
